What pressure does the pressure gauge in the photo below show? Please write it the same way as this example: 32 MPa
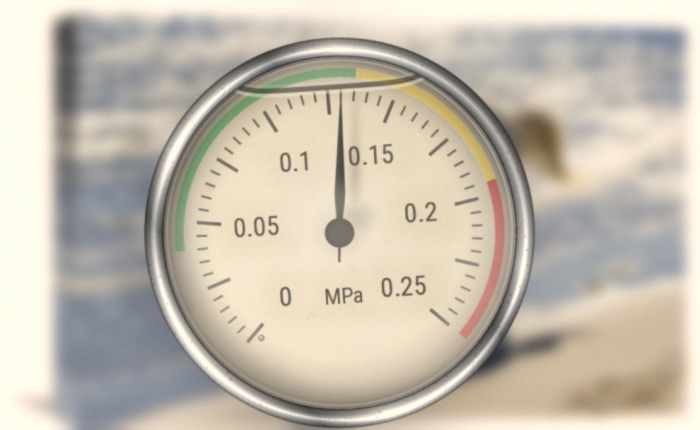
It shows 0.13 MPa
